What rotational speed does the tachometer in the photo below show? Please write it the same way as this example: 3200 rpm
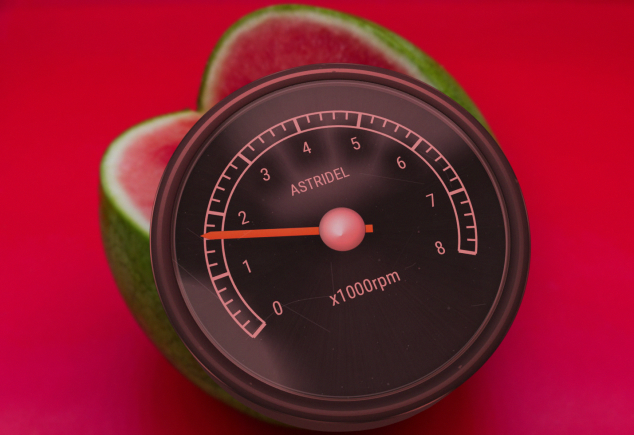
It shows 1600 rpm
